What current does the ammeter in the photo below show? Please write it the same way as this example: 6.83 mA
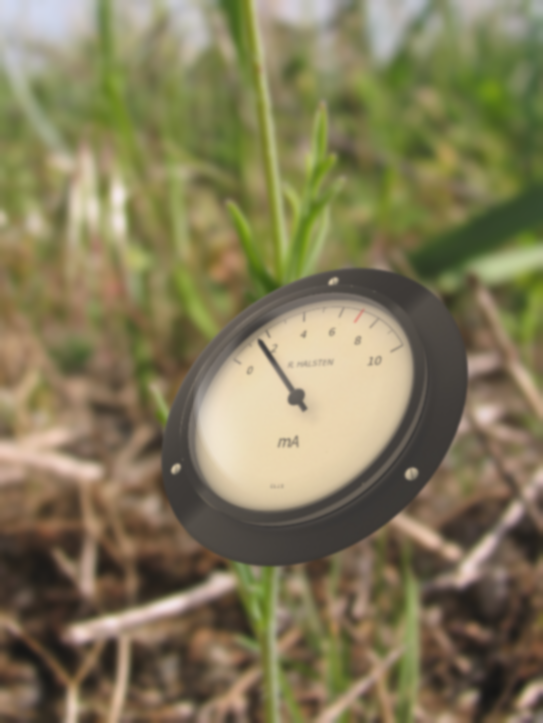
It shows 1.5 mA
